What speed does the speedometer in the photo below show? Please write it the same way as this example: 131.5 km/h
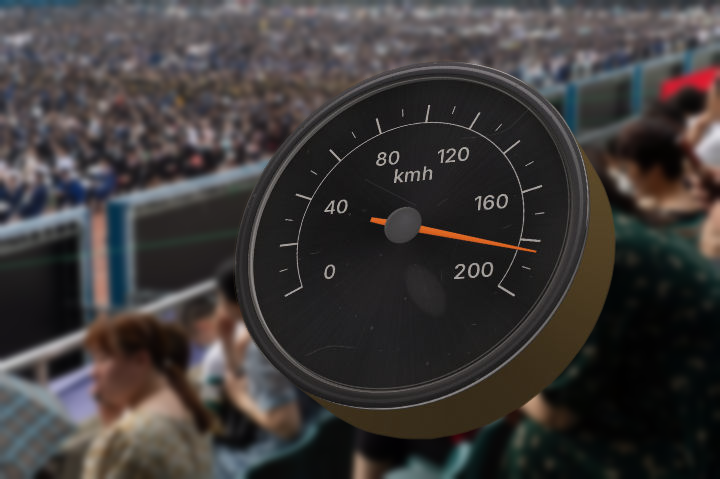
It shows 185 km/h
